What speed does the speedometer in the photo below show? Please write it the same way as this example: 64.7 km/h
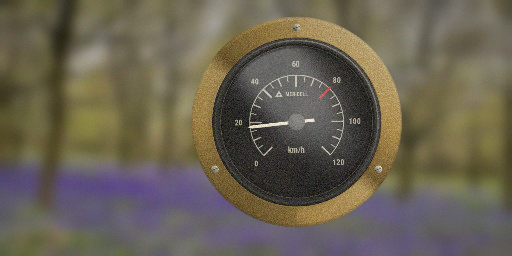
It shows 17.5 km/h
